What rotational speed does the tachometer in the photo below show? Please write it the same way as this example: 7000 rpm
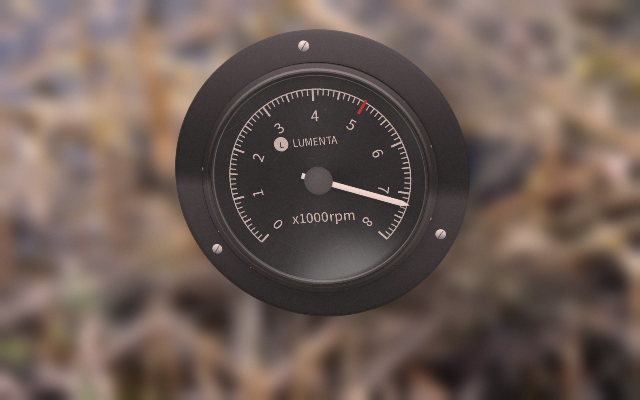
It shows 7200 rpm
